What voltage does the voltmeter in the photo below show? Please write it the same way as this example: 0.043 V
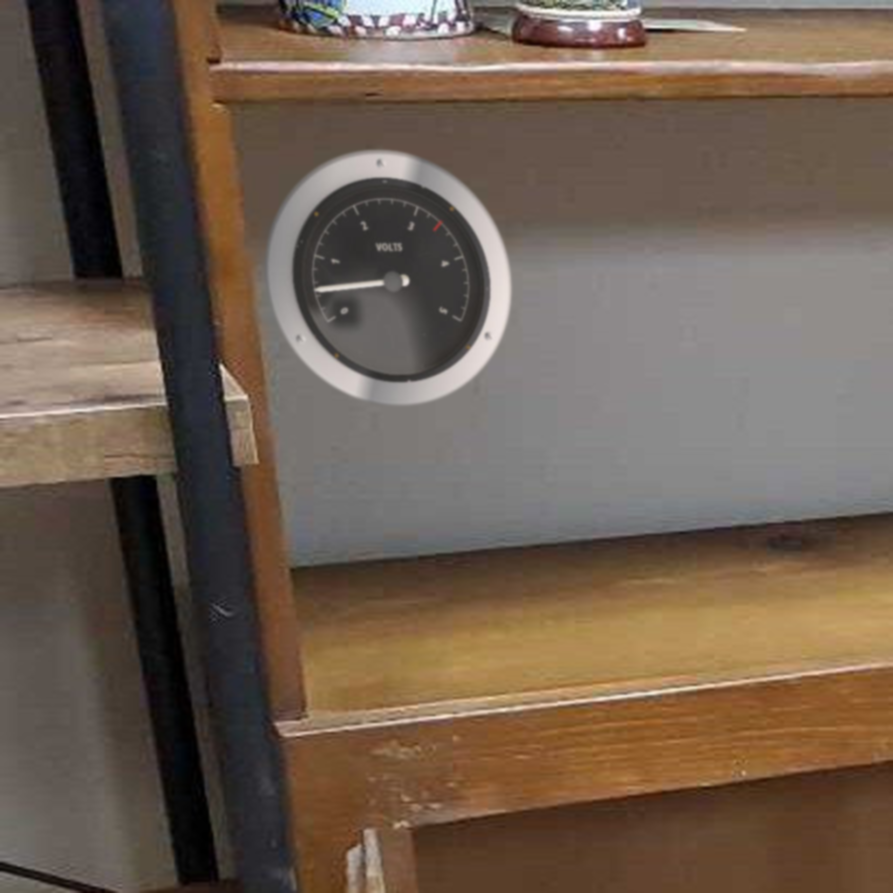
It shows 0.5 V
